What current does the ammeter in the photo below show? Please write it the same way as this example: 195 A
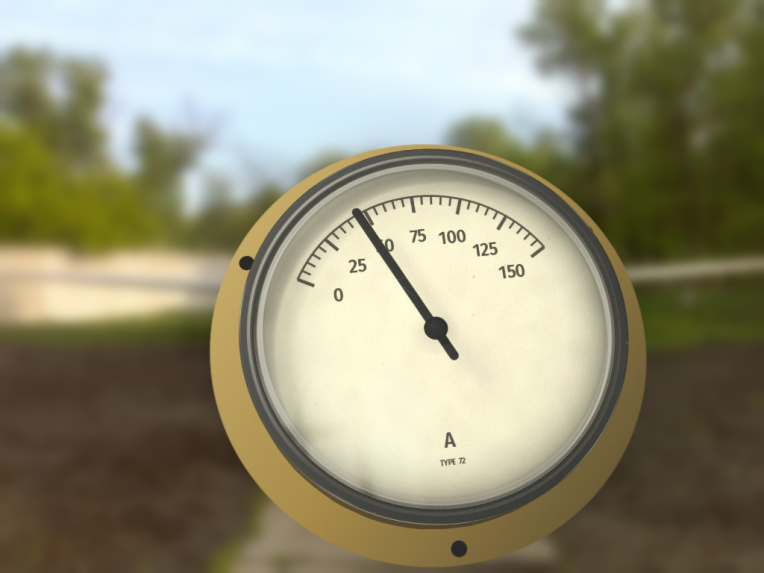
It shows 45 A
